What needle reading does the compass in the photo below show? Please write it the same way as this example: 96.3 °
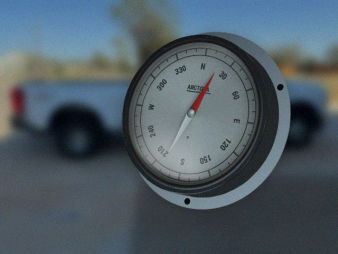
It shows 20 °
